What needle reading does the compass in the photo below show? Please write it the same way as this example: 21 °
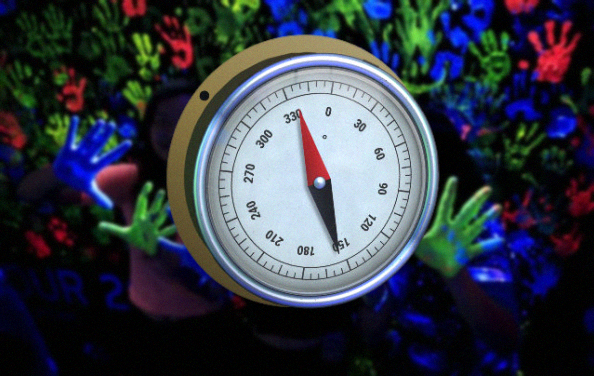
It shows 335 °
